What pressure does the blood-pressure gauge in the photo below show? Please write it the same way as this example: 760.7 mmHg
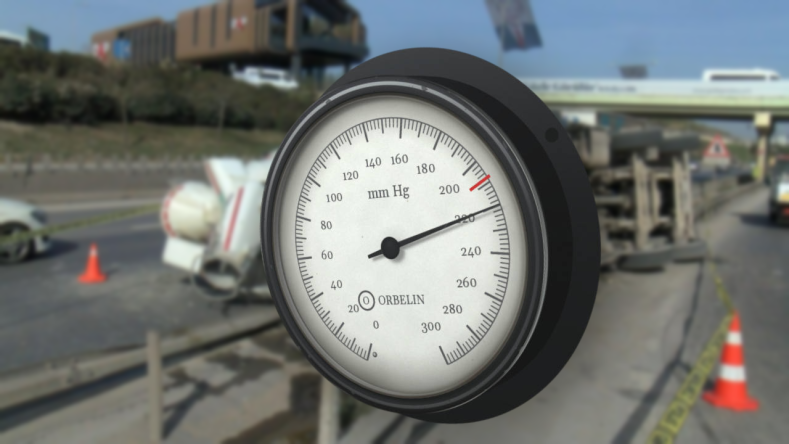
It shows 220 mmHg
